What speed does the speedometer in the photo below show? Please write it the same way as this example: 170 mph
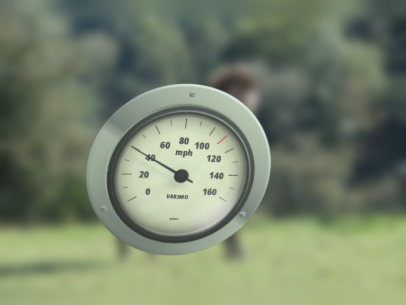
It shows 40 mph
